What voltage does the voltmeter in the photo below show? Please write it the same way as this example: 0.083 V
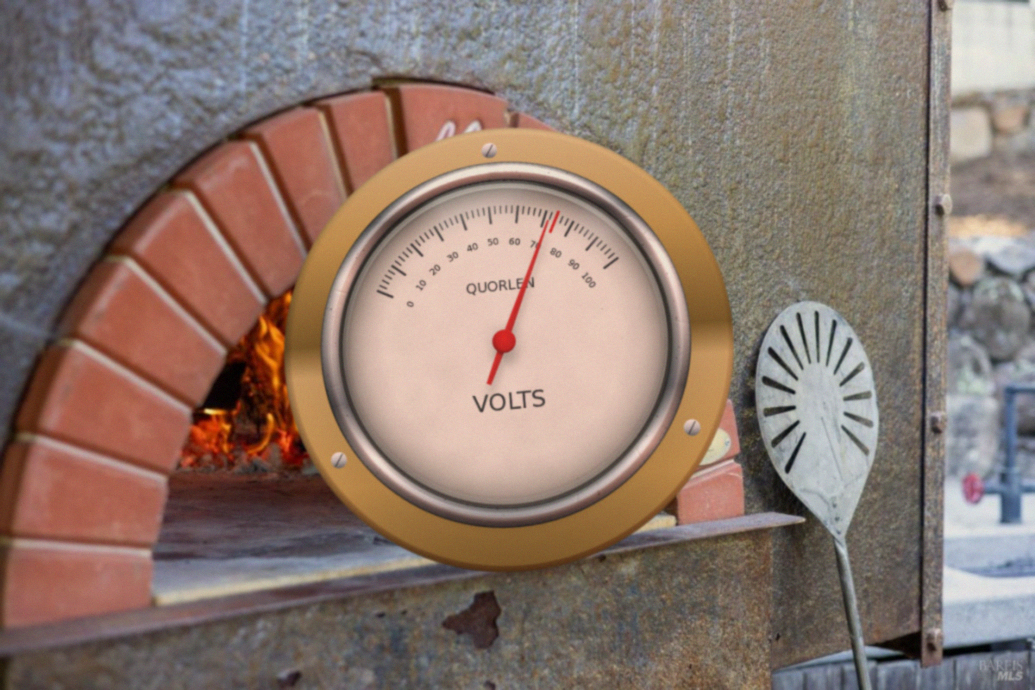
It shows 72 V
